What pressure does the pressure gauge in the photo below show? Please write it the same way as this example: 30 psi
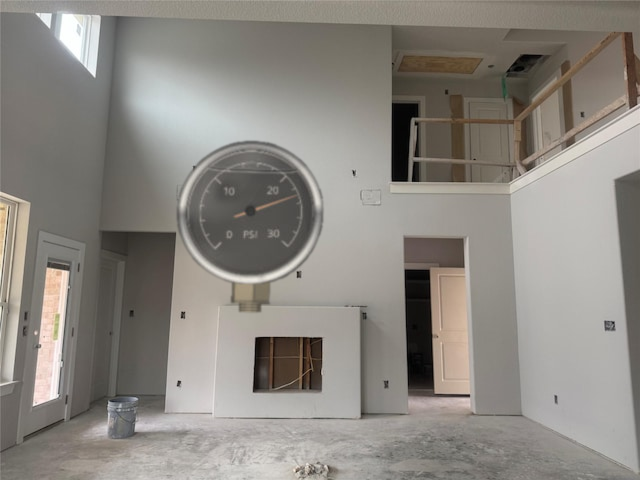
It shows 23 psi
